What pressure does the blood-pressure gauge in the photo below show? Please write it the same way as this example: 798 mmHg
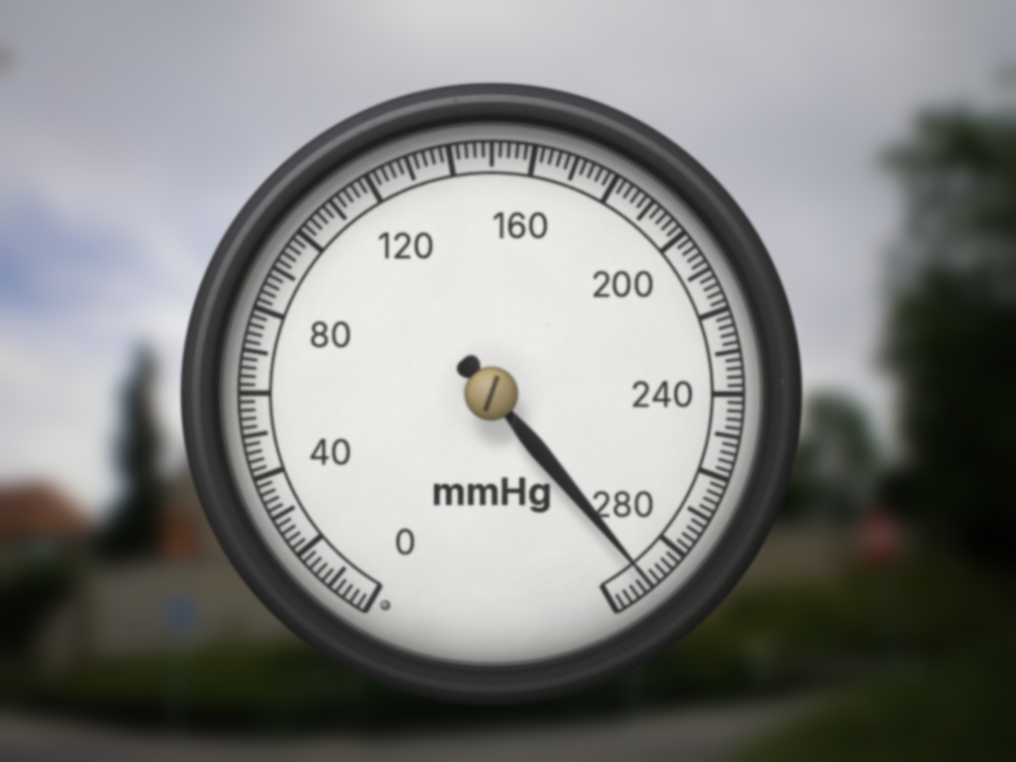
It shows 290 mmHg
